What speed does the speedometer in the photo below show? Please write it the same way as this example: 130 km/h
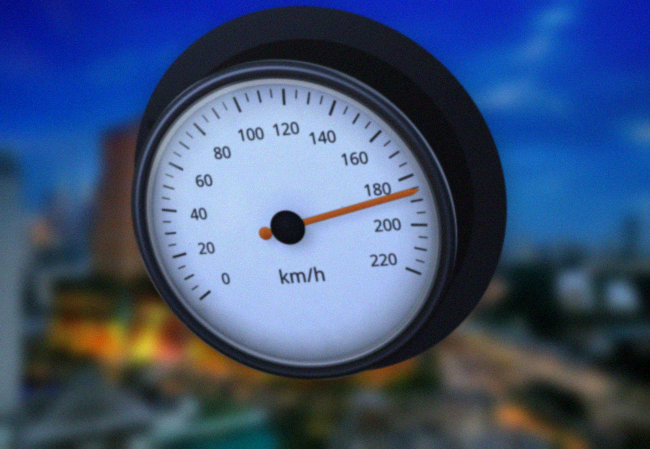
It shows 185 km/h
